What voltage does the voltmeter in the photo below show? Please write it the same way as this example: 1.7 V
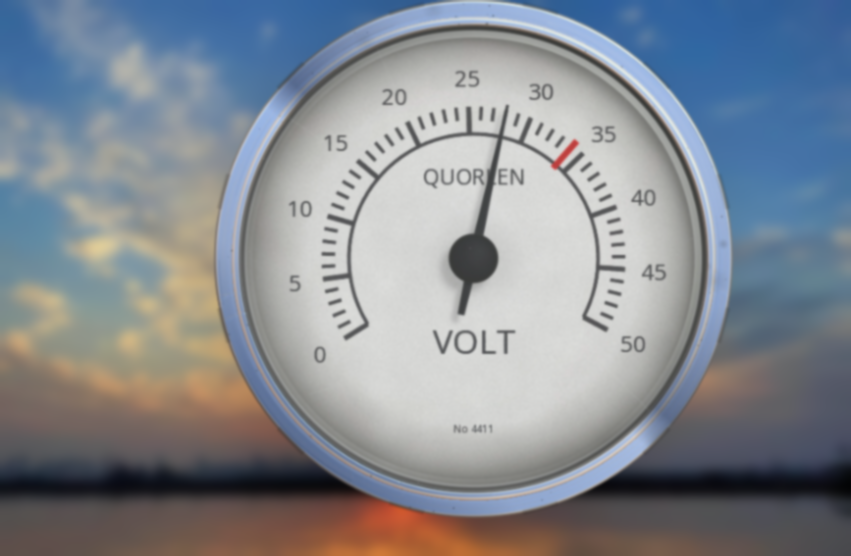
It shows 28 V
